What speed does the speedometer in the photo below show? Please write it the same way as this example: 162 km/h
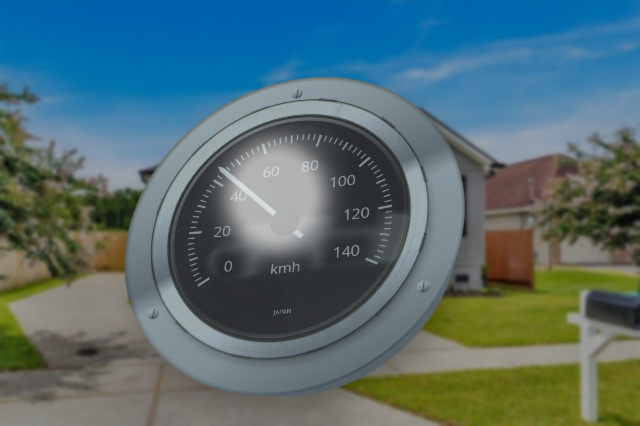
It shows 44 km/h
